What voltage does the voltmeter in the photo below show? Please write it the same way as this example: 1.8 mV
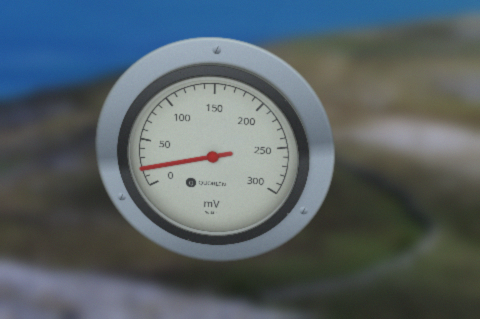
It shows 20 mV
